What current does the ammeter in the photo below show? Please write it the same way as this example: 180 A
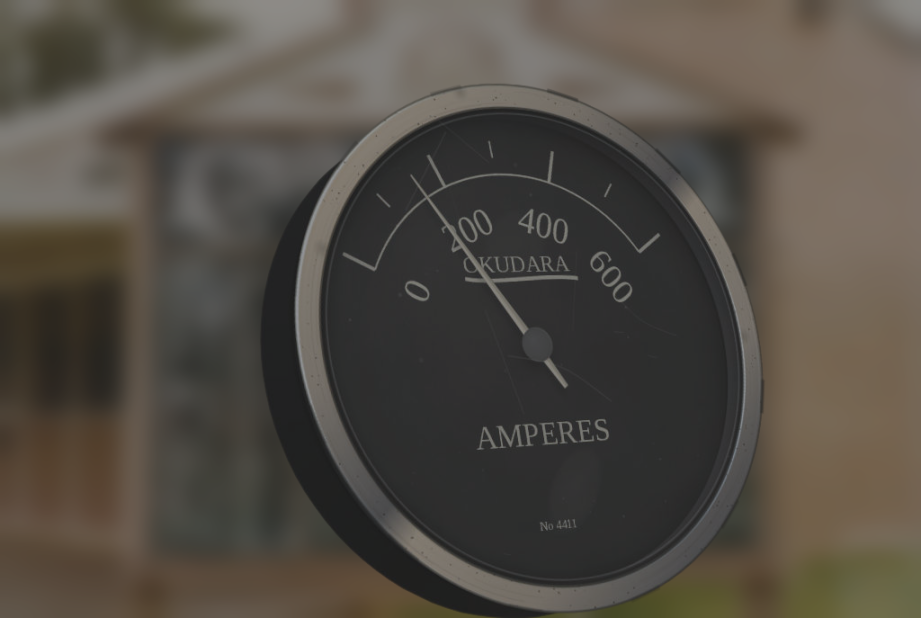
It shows 150 A
